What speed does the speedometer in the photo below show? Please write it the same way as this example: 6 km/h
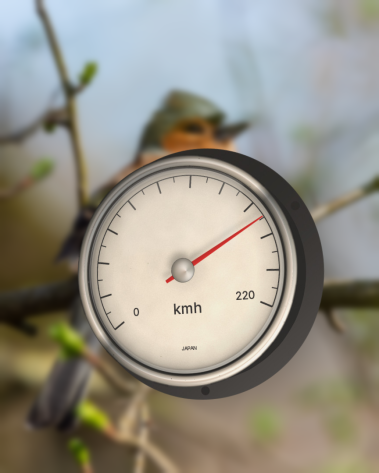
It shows 170 km/h
